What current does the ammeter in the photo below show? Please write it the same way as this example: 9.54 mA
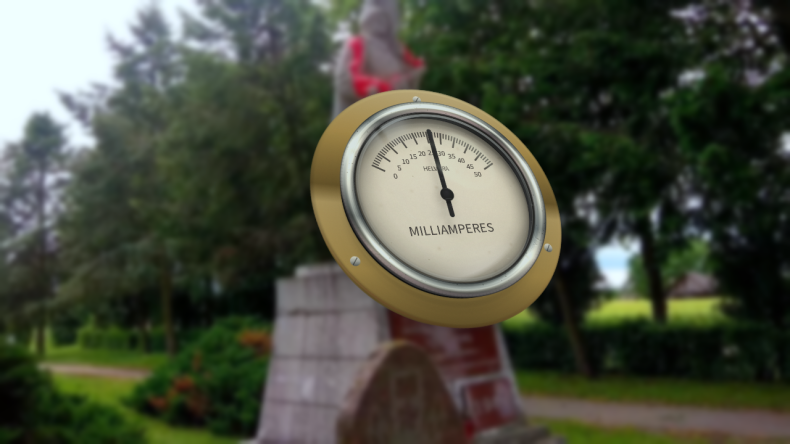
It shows 25 mA
